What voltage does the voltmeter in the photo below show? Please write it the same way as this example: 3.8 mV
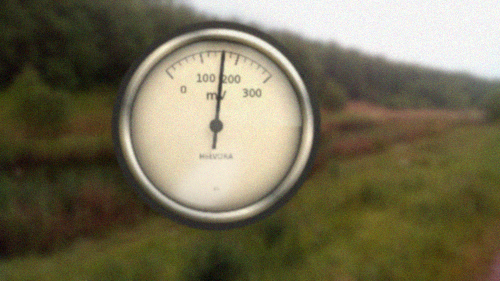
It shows 160 mV
